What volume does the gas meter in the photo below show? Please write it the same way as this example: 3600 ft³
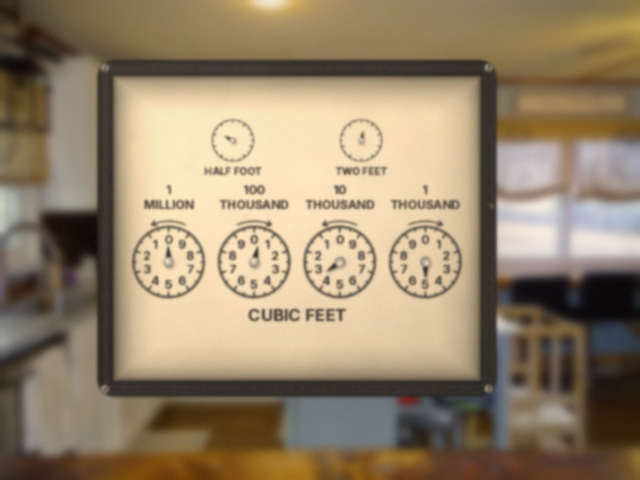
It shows 3500 ft³
